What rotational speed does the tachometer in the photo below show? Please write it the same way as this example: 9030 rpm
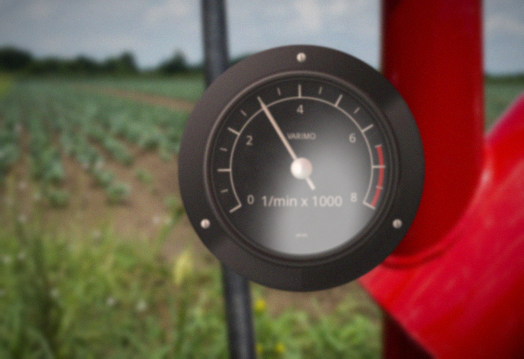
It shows 3000 rpm
